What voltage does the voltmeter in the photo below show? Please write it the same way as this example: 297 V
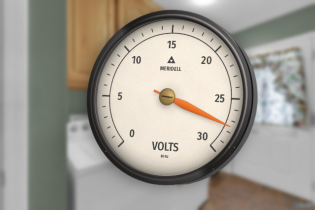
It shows 27.5 V
